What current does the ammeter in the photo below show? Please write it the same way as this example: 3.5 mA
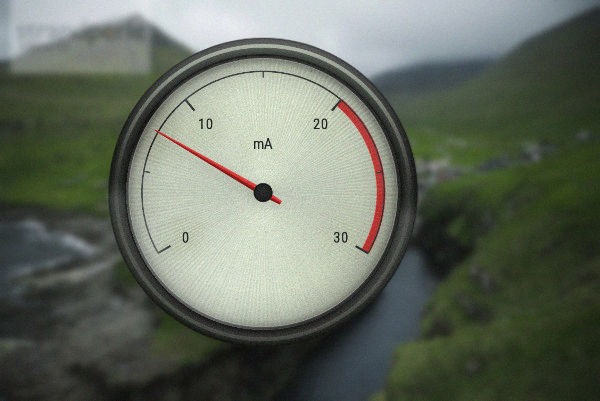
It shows 7.5 mA
